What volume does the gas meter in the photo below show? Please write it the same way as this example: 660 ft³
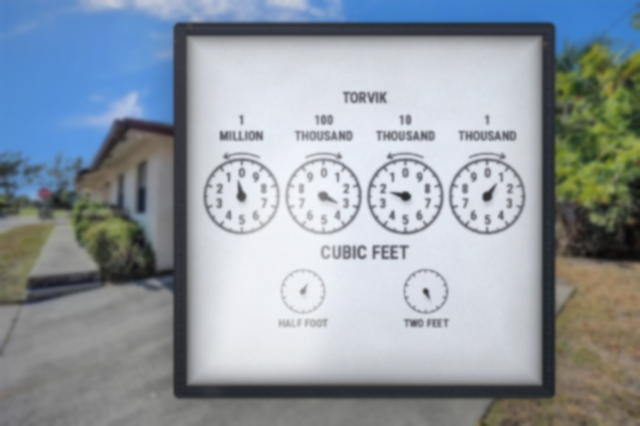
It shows 32100 ft³
